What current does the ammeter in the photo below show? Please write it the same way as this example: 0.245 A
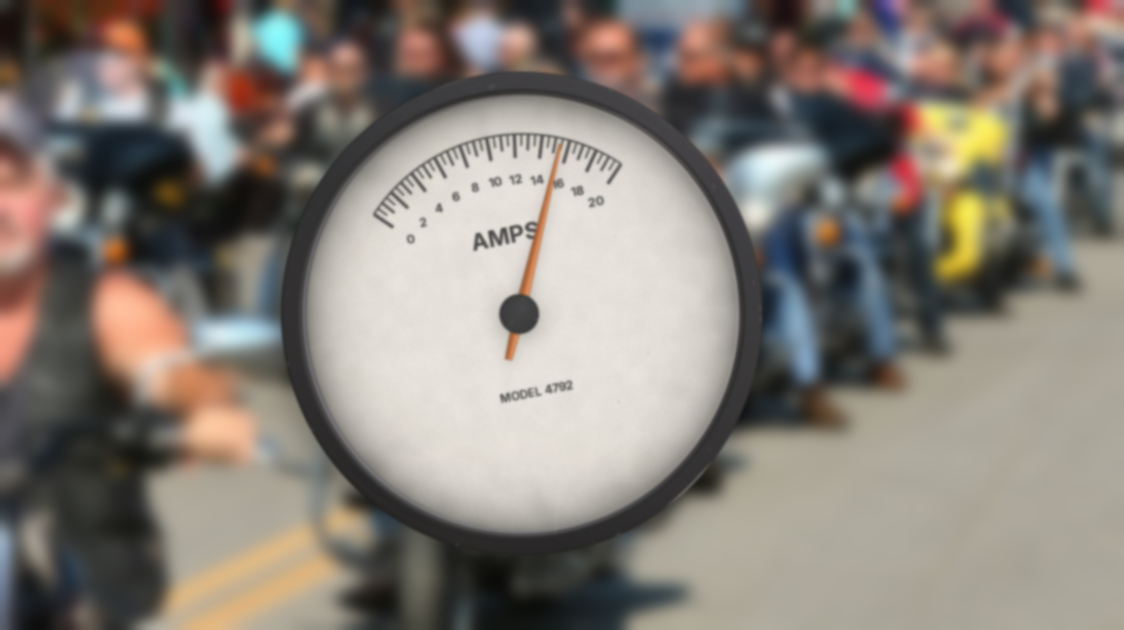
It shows 15.5 A
